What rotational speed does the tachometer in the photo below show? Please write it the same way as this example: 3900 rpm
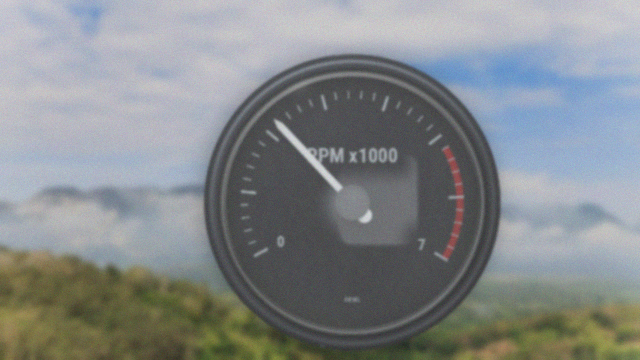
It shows 2200 rpm
